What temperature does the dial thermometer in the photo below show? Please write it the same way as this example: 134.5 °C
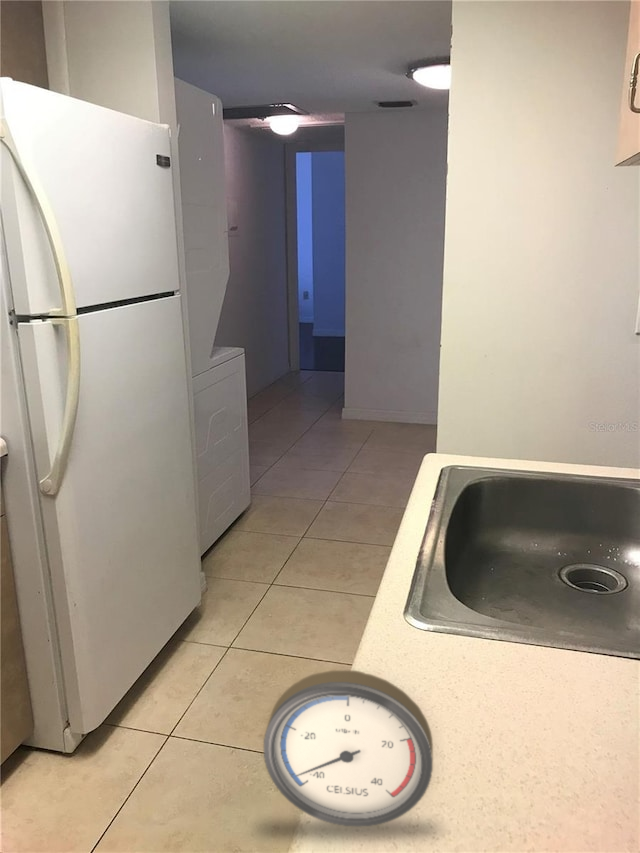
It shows -36 °C
